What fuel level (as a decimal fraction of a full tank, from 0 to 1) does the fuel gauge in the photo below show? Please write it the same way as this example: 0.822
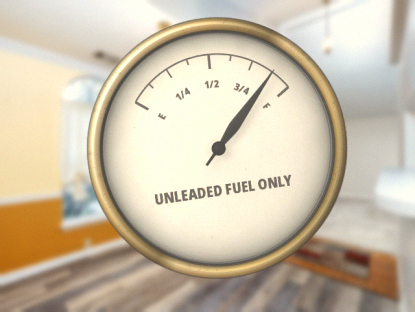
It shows 0.875
